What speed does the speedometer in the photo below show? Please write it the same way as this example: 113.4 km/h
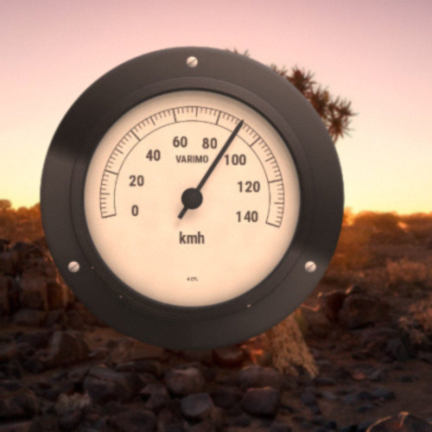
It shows 90 km/h
